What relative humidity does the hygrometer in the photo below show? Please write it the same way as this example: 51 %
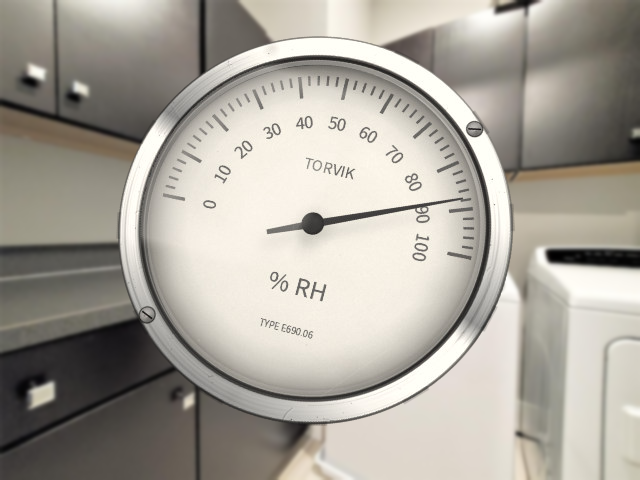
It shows 88 %
